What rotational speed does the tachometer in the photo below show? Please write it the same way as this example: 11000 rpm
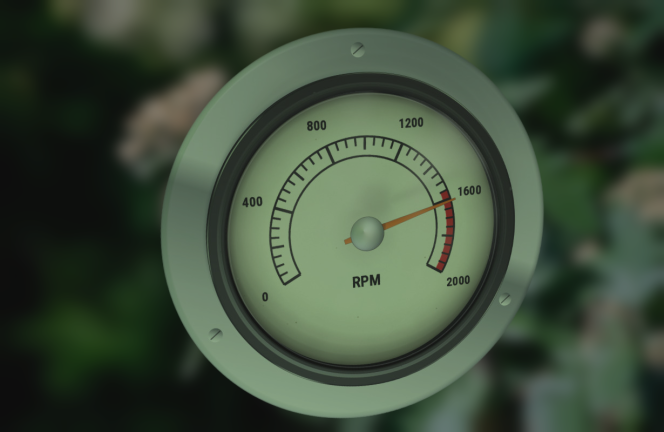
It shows 1600 rpm
